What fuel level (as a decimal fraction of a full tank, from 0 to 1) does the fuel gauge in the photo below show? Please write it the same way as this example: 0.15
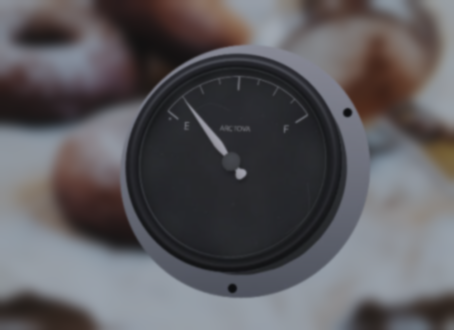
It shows 0.125
